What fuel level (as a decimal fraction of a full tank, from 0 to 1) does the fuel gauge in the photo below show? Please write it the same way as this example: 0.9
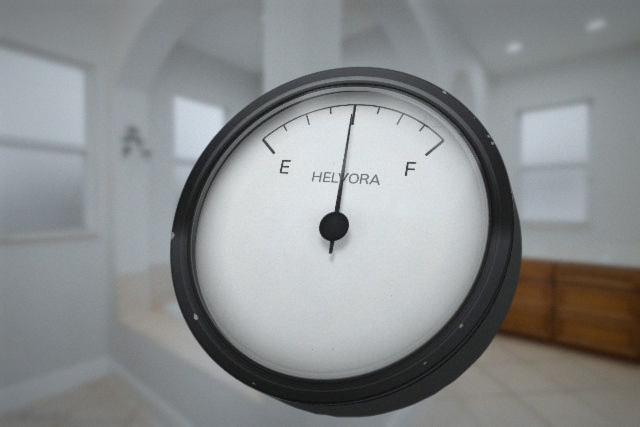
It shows 0.5
